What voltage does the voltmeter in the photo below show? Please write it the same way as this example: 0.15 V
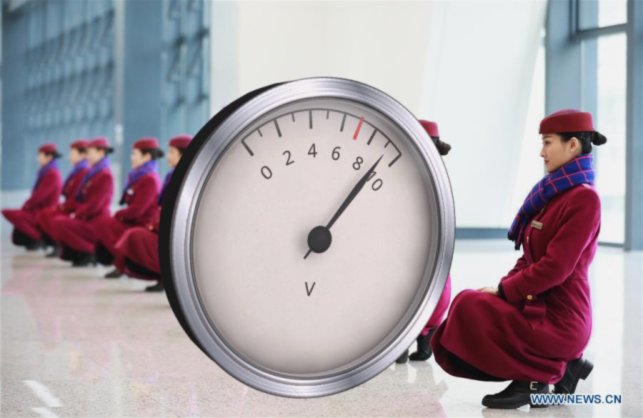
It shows 9 V
